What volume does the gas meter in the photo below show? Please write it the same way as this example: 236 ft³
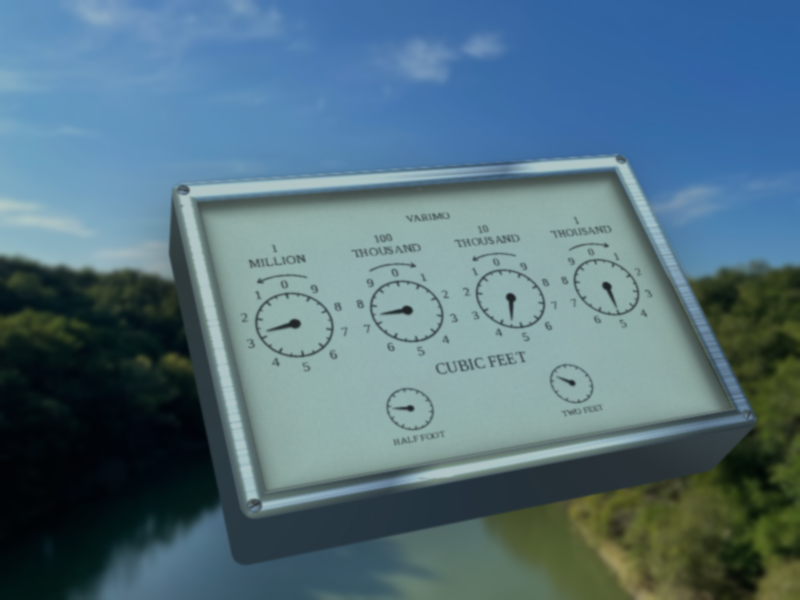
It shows 274500 ft³
